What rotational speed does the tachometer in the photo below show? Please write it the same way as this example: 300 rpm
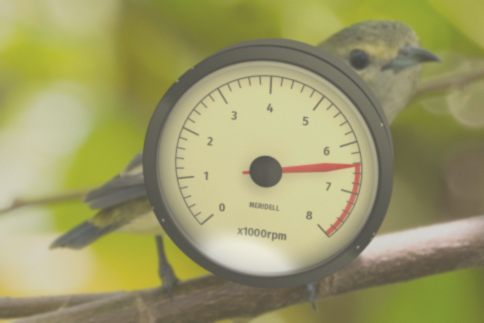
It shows 6400 rpm
